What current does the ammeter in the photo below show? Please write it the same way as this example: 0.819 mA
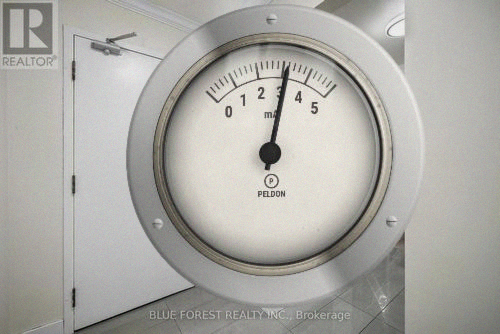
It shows 3.2 mA
